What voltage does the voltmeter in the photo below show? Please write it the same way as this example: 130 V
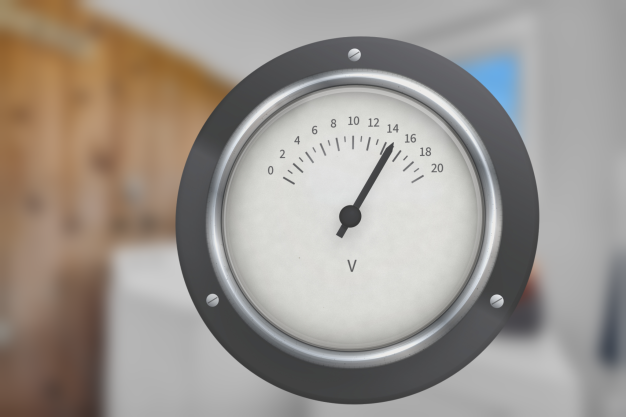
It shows 15 V
